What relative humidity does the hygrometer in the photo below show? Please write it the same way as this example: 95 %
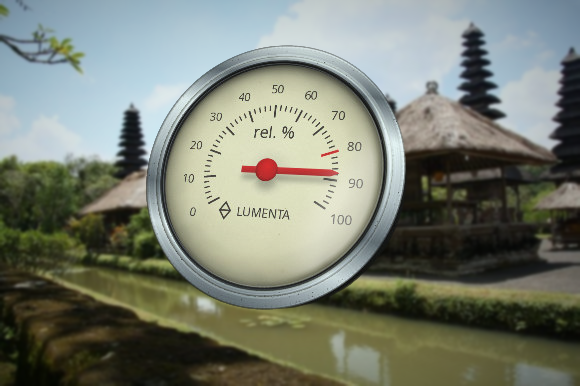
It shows 88 %
